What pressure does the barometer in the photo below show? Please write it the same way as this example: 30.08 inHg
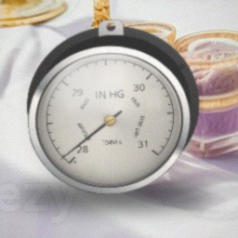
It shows 28.1 inHg
